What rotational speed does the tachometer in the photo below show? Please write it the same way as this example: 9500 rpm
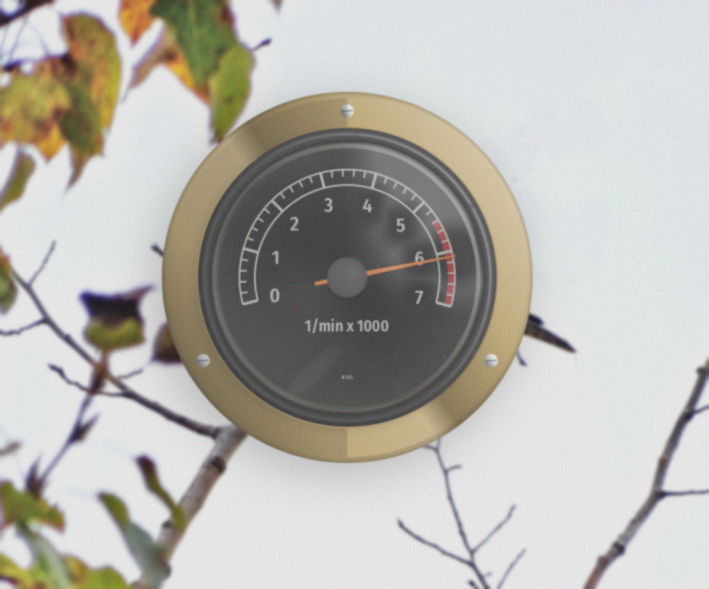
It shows 6100 rpm
